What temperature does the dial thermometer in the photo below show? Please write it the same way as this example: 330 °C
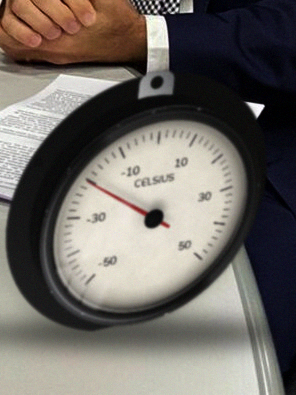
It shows -20 °C
